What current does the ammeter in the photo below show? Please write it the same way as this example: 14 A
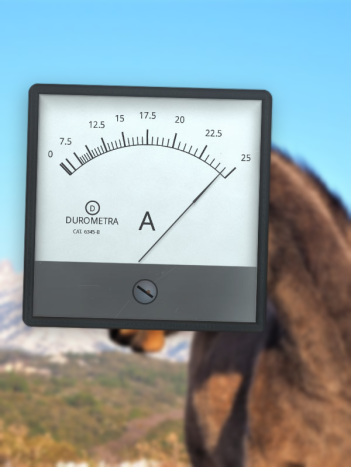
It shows 24.5 A
